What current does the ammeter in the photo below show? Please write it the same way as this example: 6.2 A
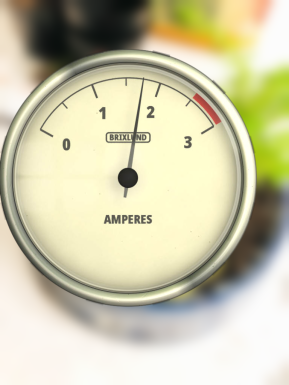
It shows 1.75 A
